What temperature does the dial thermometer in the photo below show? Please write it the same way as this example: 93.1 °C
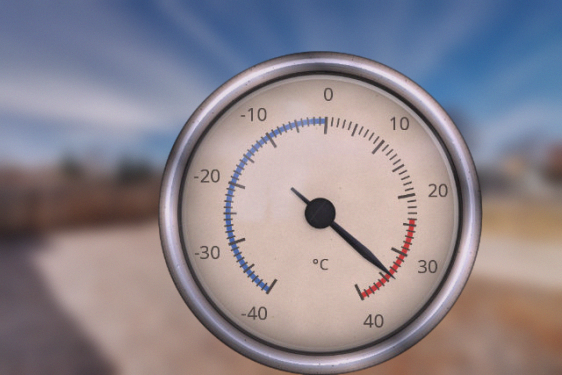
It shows 34 °C
